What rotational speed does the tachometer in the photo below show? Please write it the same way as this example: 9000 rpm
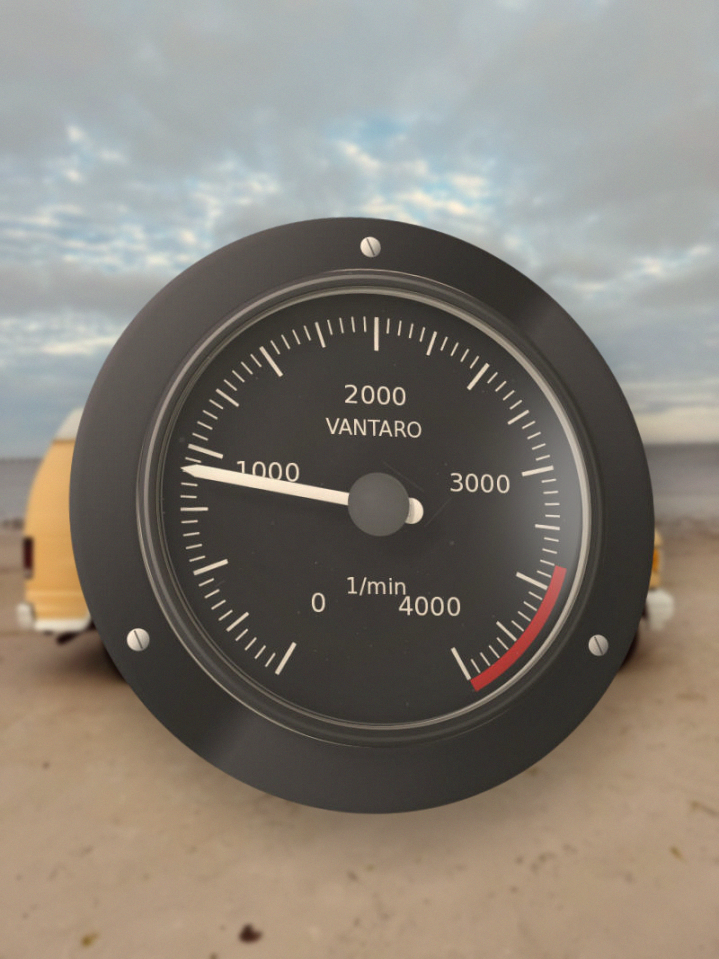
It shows 900 rpm
